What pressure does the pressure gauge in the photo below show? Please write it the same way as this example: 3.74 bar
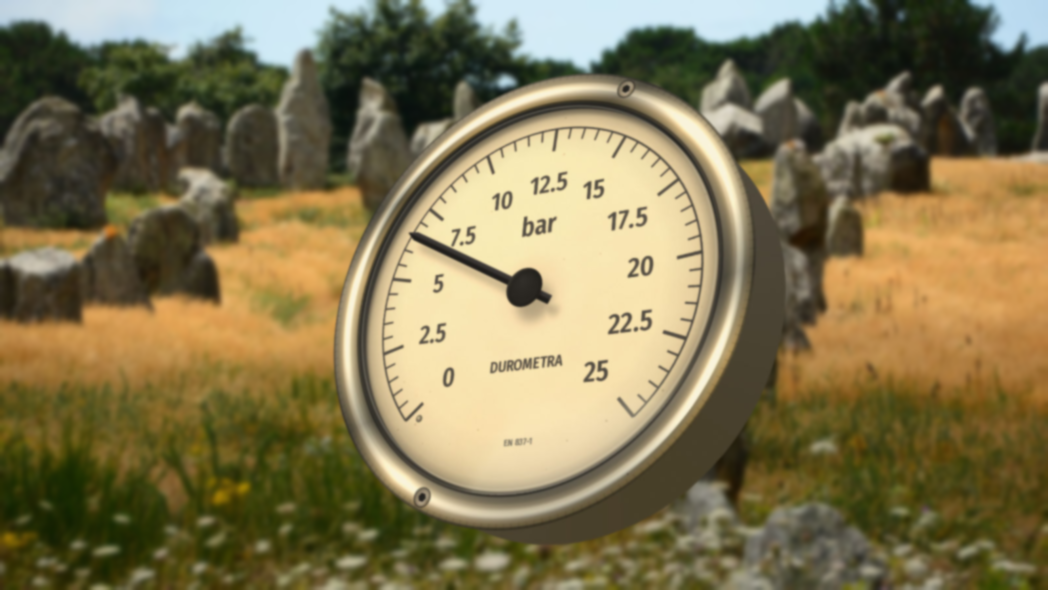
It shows 6.5 bar
